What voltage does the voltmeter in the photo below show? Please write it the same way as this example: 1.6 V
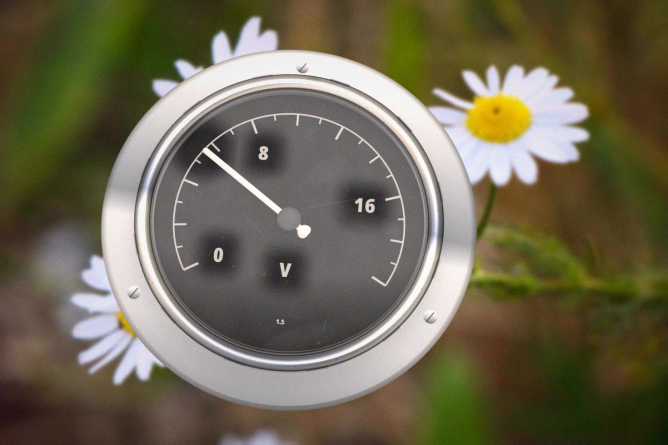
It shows 5.5 V
